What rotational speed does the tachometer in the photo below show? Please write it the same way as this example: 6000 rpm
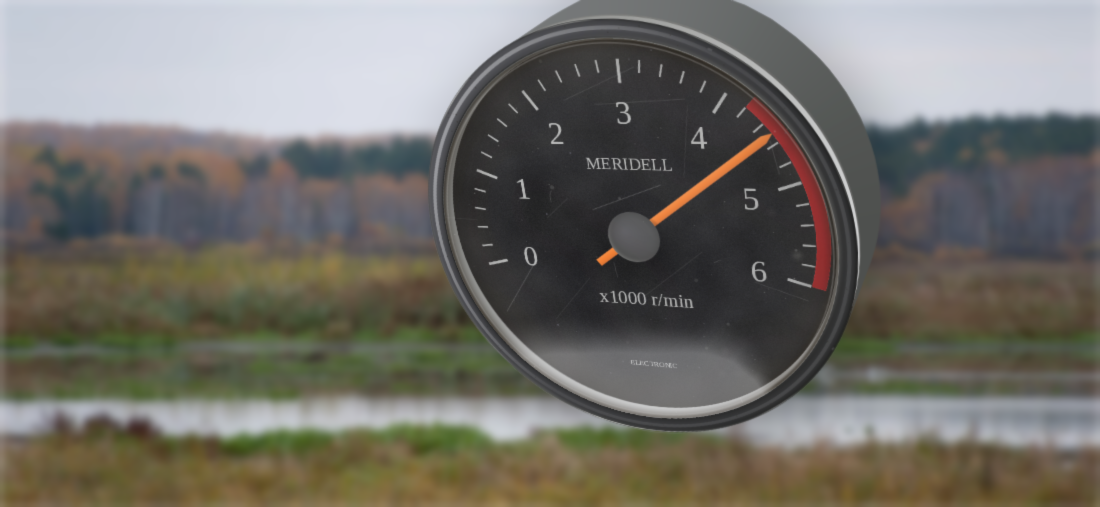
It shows 4500 rpm
